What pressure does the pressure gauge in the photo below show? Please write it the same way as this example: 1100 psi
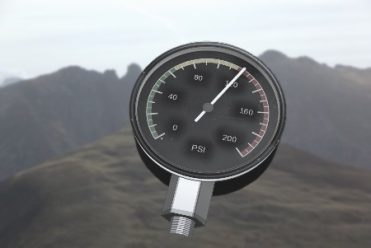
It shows 120 psi
